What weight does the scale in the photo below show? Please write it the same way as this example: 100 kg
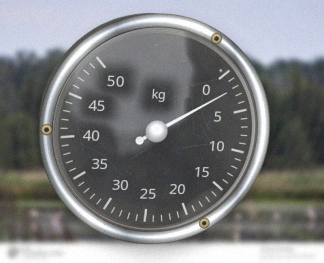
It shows 2 kg
